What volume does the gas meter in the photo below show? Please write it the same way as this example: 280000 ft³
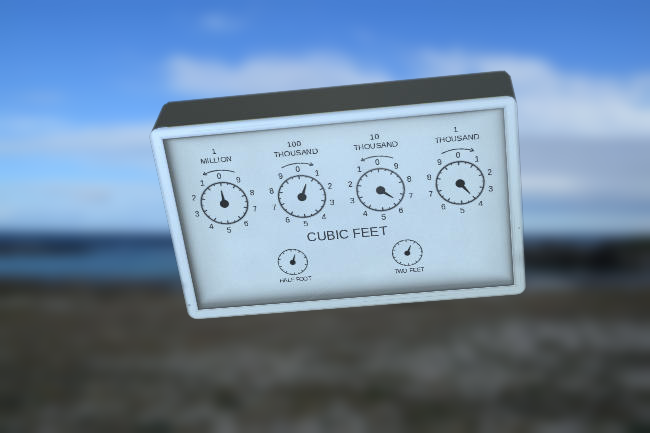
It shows 6400 ft³
